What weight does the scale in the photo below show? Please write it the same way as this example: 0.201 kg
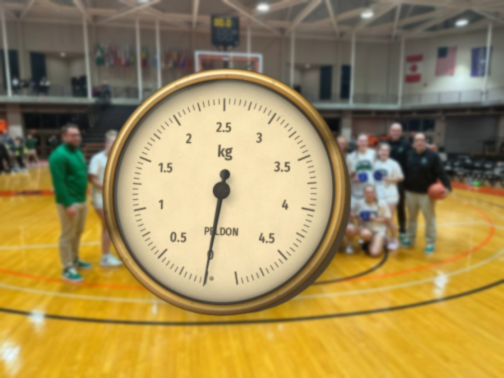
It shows 0 kg
